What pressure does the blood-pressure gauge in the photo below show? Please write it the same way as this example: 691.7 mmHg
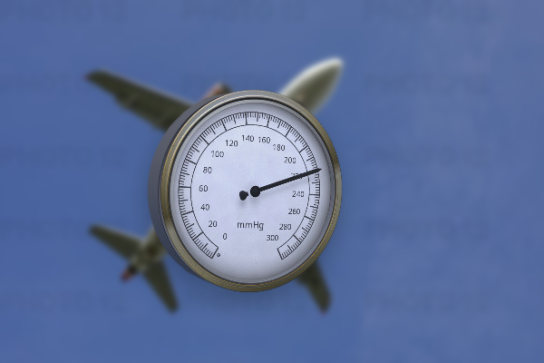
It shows 220 mmHg
